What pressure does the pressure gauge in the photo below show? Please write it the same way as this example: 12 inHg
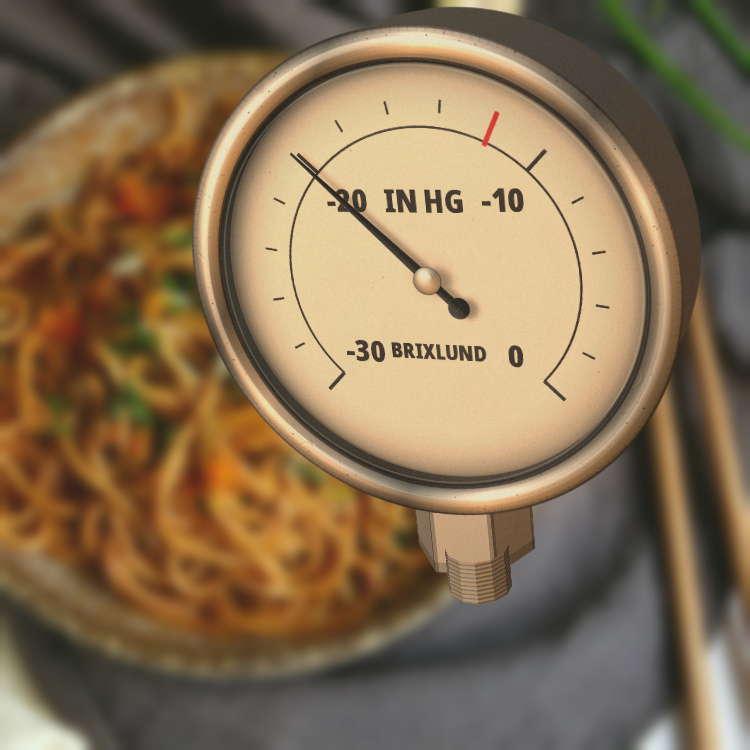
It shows -20 inHg
